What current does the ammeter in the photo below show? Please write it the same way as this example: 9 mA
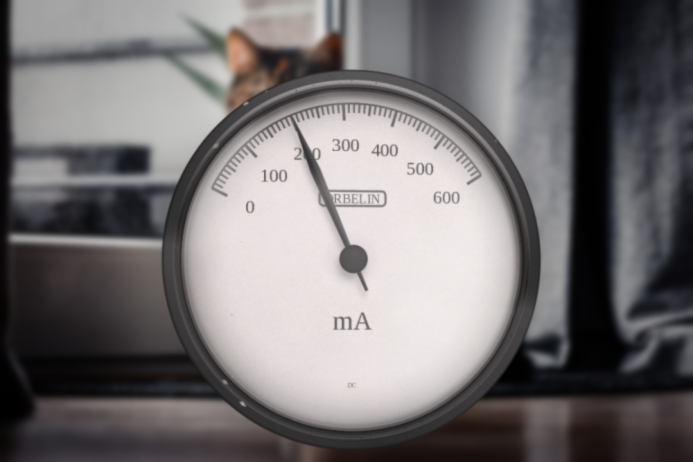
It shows 200 mA
